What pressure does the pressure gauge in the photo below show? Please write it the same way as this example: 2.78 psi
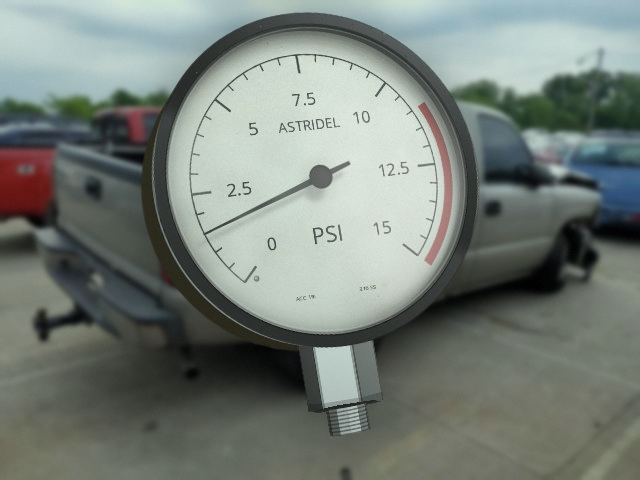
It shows 1.5 psi
